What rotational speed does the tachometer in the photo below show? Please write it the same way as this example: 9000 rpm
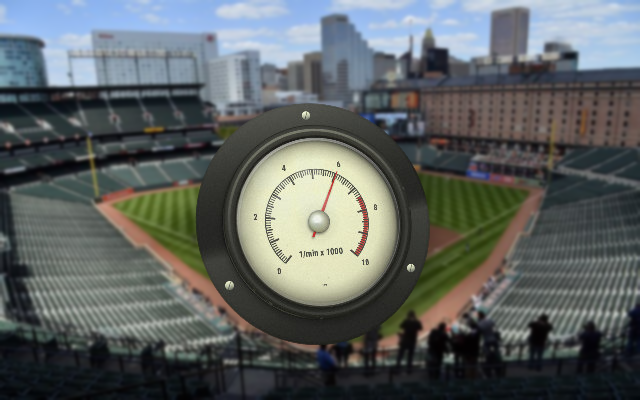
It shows 6000 rpm
